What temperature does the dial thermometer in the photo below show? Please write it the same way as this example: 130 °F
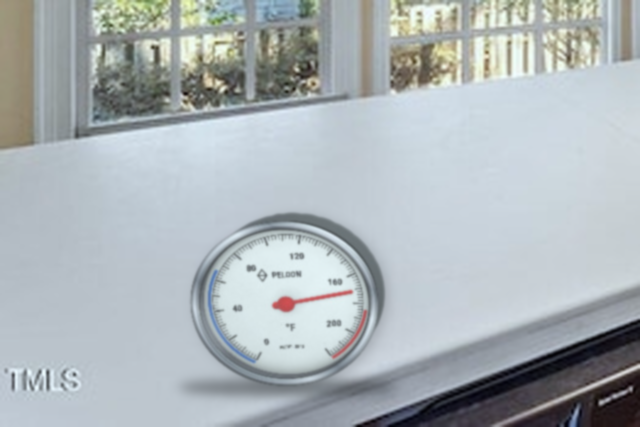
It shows 170 °F
